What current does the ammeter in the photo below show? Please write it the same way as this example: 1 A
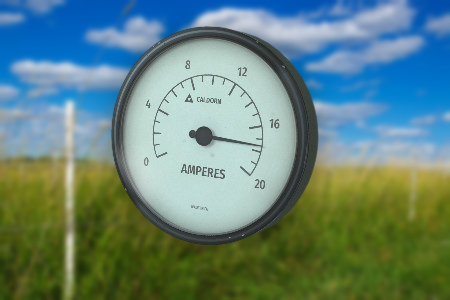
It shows 17.5 A
